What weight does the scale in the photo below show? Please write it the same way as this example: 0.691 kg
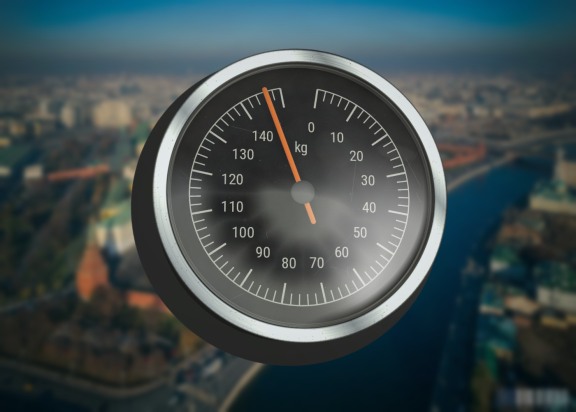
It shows 146 kg
